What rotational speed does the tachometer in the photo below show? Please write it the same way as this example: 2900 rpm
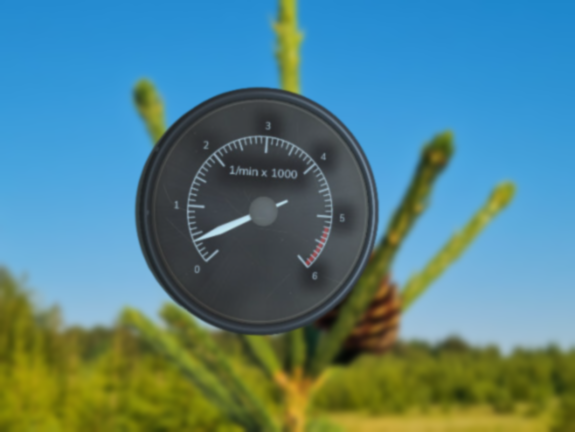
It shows 400 rpm
